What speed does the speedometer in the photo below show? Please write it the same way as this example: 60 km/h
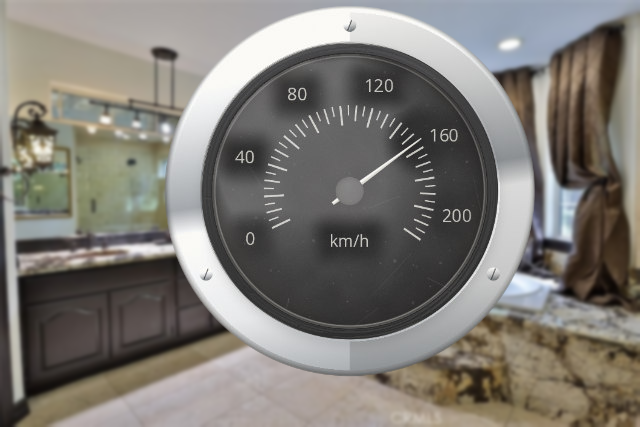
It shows 155 km/h
